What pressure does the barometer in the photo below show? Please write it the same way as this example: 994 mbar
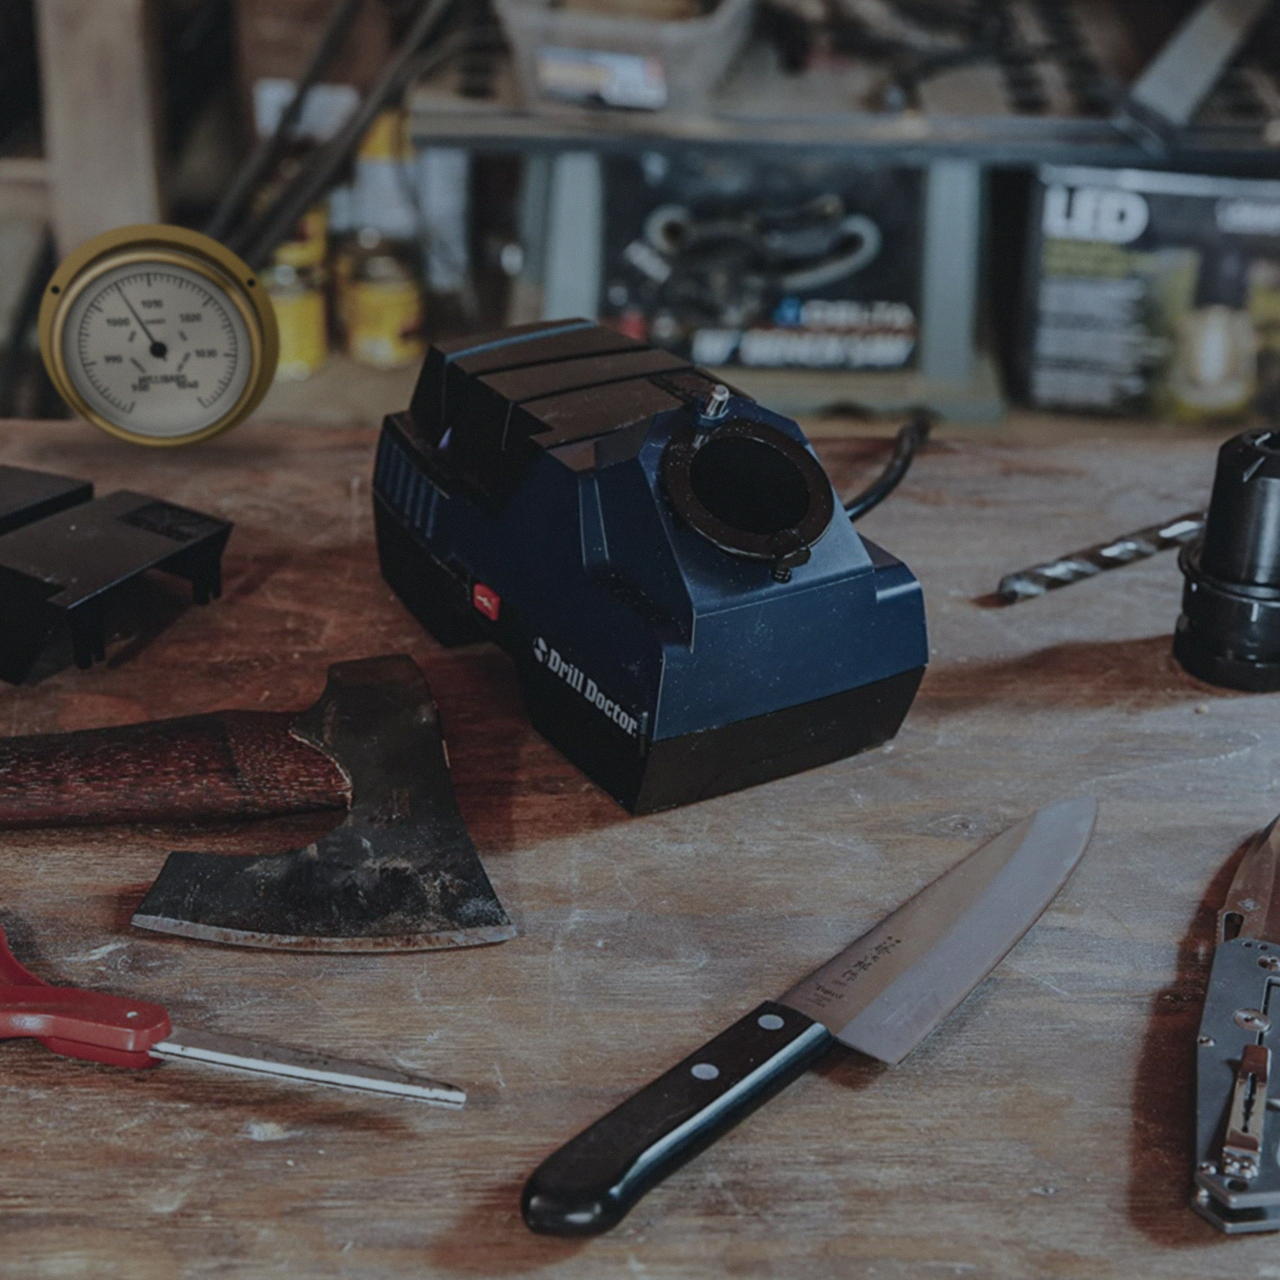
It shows 1005 mbar
